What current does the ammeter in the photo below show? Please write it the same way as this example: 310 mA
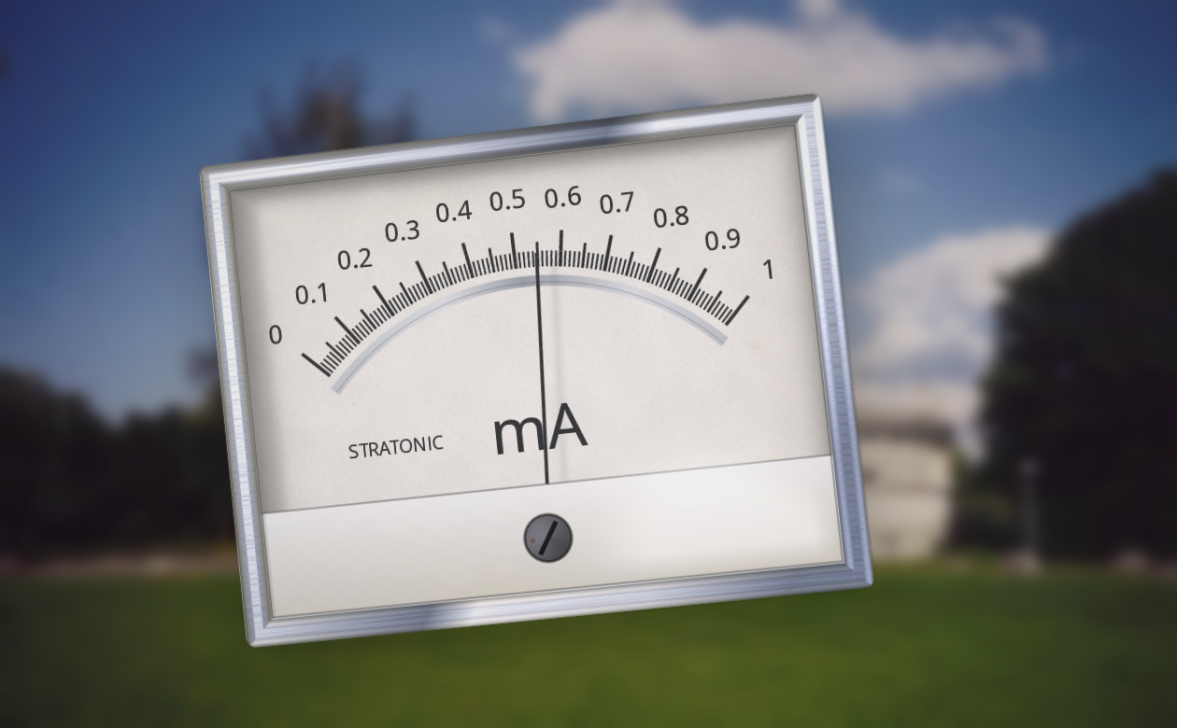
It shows 0.55 mA
